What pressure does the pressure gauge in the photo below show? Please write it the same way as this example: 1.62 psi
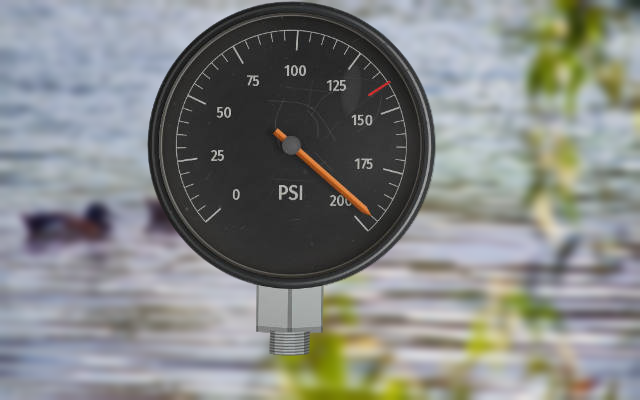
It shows 195 psi
